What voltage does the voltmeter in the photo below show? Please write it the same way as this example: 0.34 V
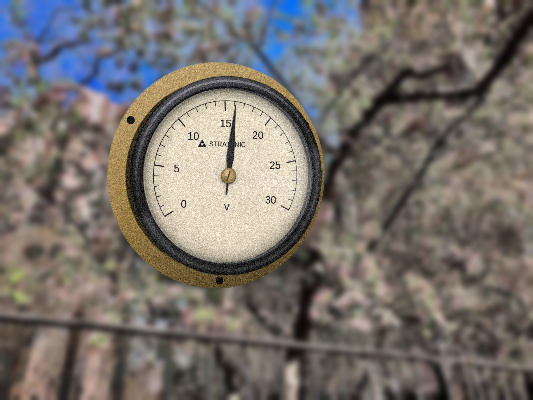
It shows 16 V
